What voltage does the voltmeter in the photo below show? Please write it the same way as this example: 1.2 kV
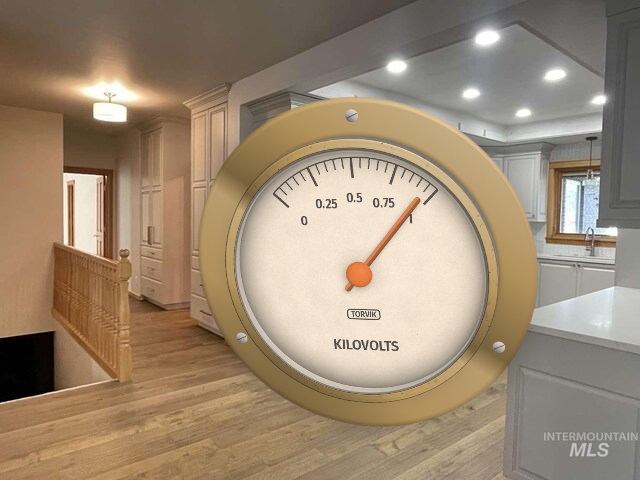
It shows 0.95 kV
